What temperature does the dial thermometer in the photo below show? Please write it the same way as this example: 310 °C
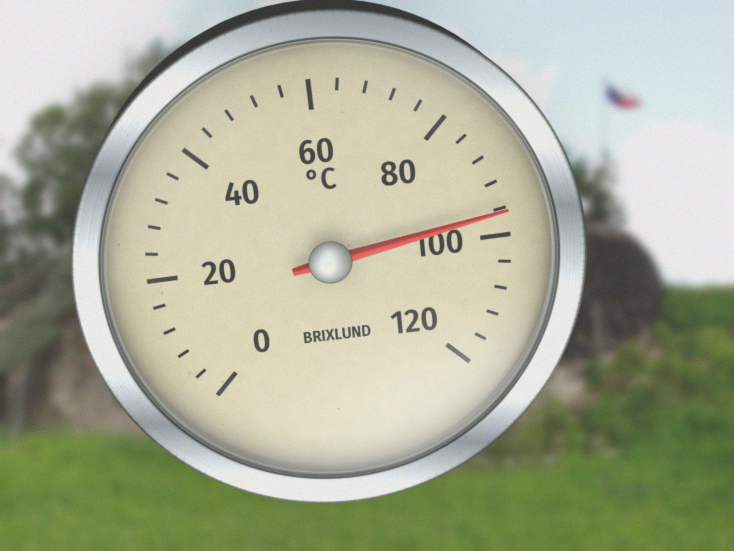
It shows 96 °C
